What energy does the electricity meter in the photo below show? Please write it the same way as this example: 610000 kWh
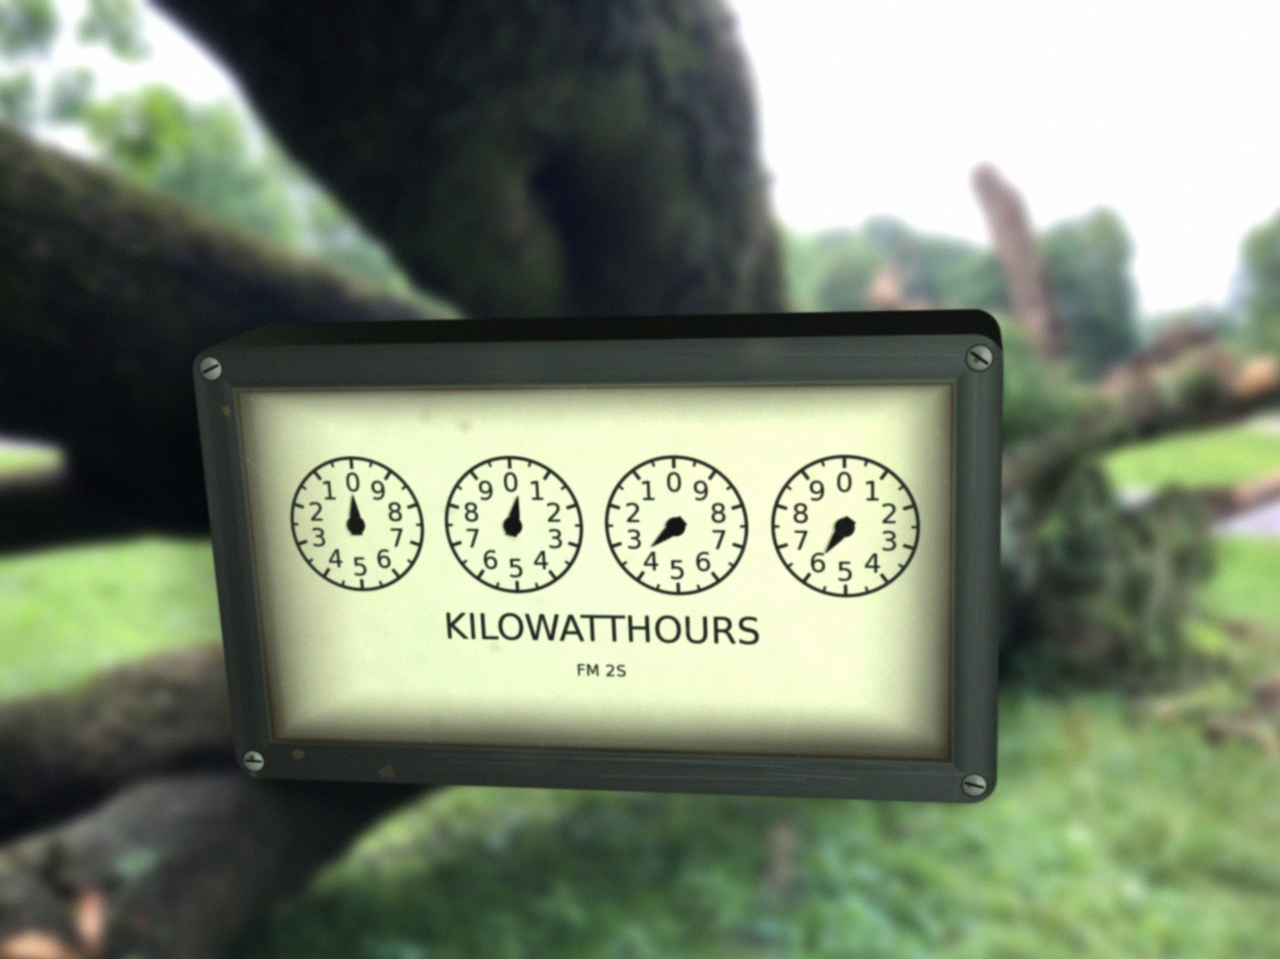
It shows 36 kWh
